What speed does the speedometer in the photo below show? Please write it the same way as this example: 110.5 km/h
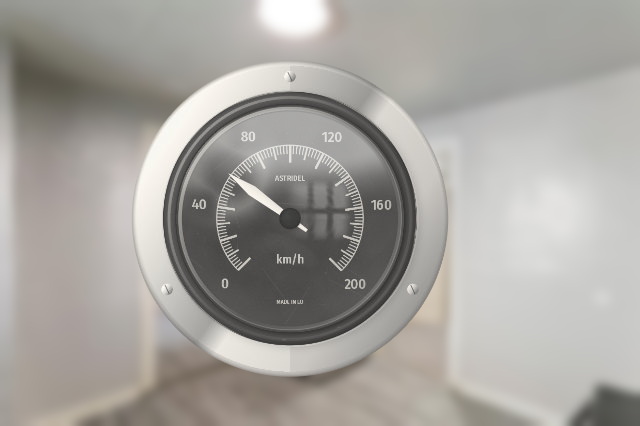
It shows 60 km/h
